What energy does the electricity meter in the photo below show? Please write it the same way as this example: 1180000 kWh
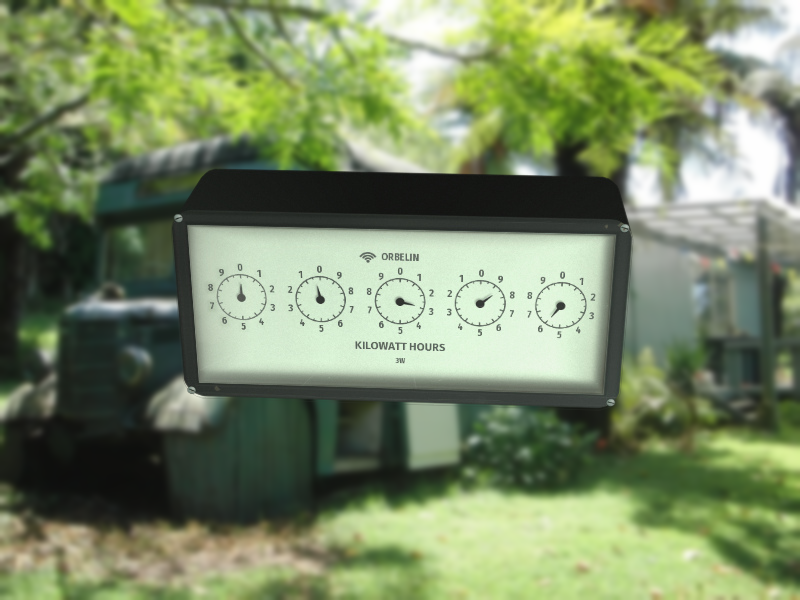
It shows 286 kWh
